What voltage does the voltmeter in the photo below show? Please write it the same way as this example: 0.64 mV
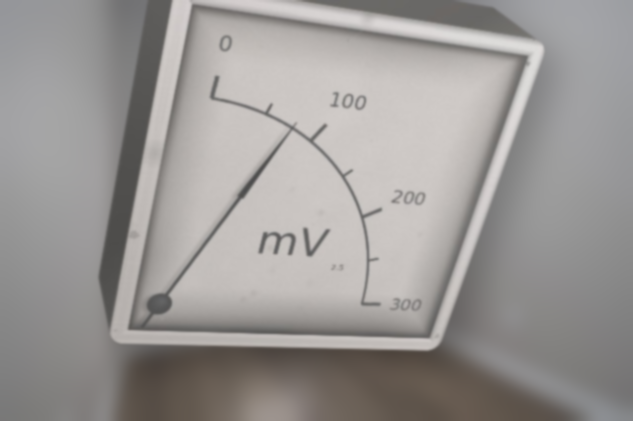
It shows 75 mV
